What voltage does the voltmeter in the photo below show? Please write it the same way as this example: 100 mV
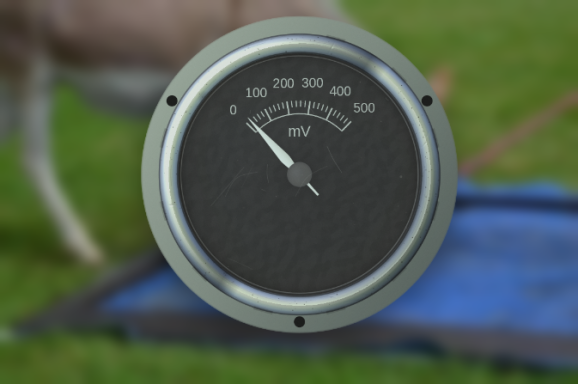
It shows 20 mV
